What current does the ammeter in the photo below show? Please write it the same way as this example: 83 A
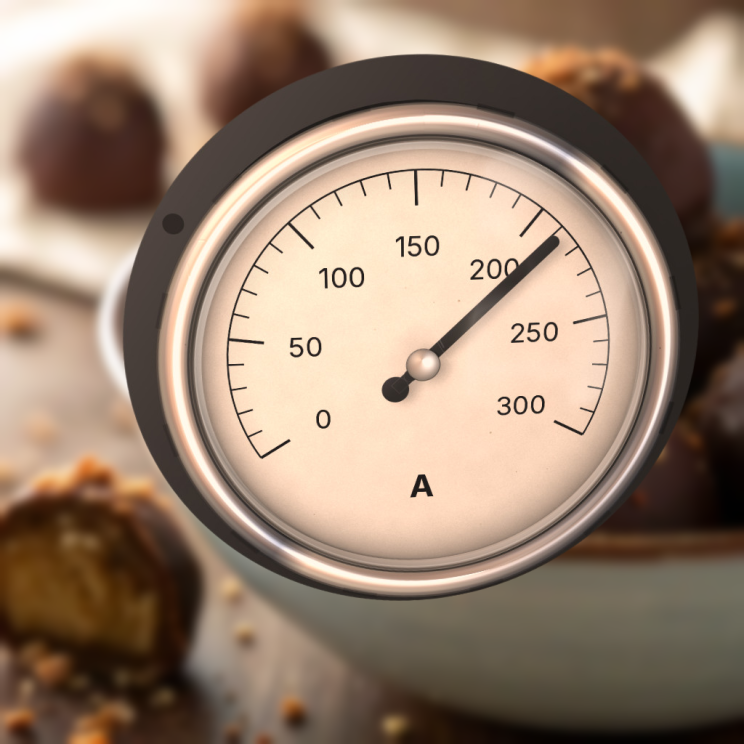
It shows 210 A
